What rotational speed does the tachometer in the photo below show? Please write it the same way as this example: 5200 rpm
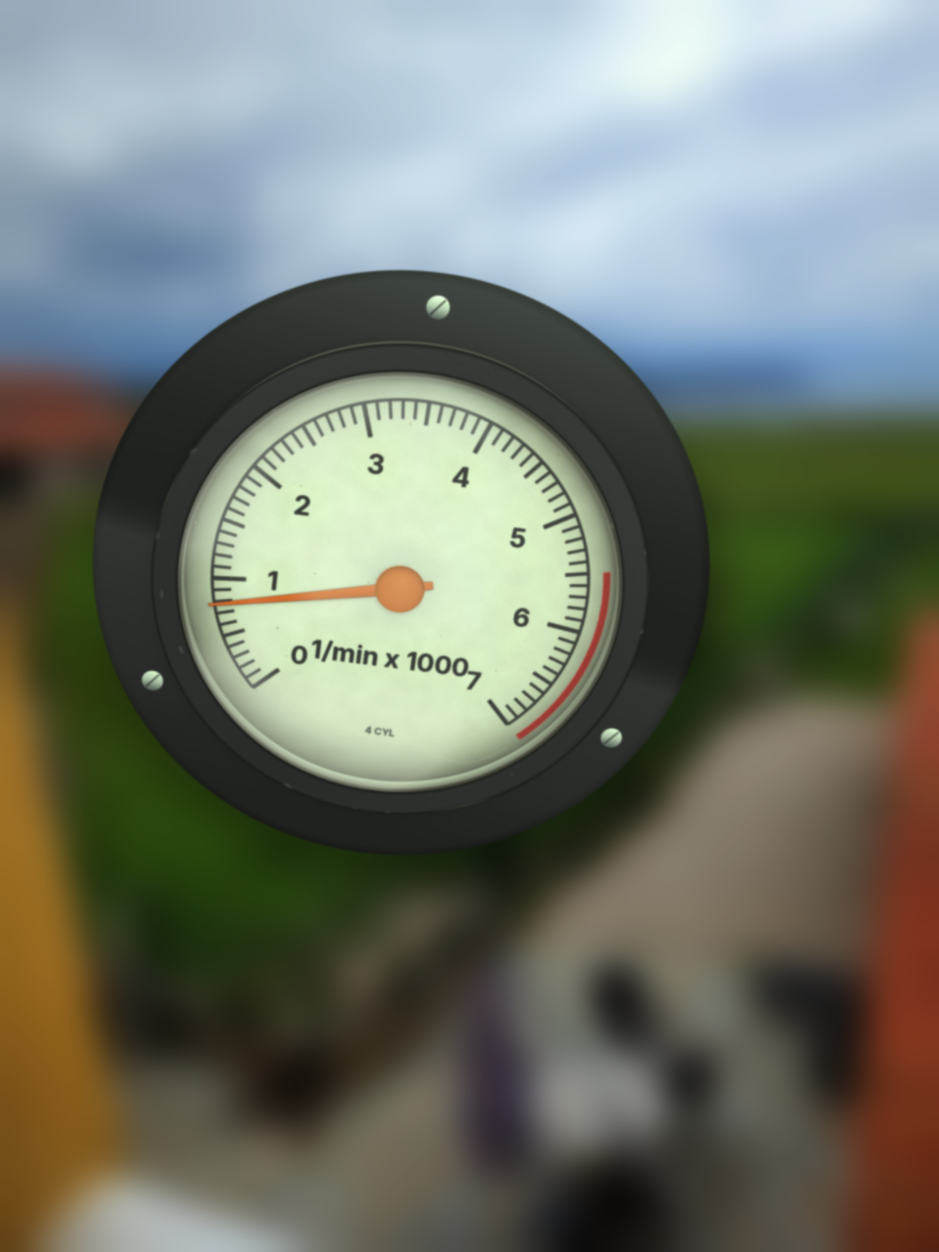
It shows 800 rpm
